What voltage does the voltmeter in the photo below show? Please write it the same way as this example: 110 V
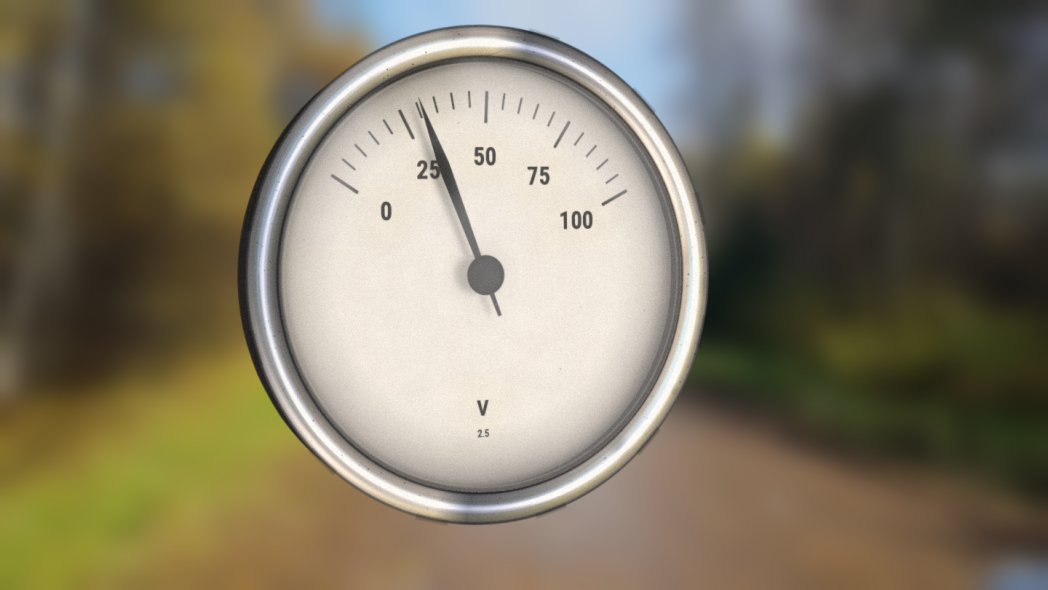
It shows 30 V
